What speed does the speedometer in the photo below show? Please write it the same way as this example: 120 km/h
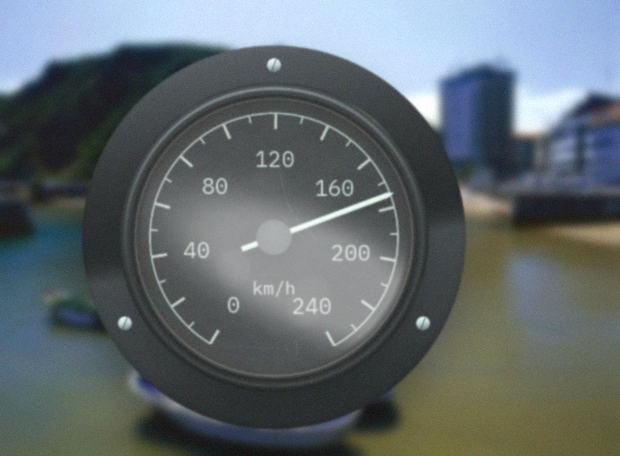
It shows 175 km/h
